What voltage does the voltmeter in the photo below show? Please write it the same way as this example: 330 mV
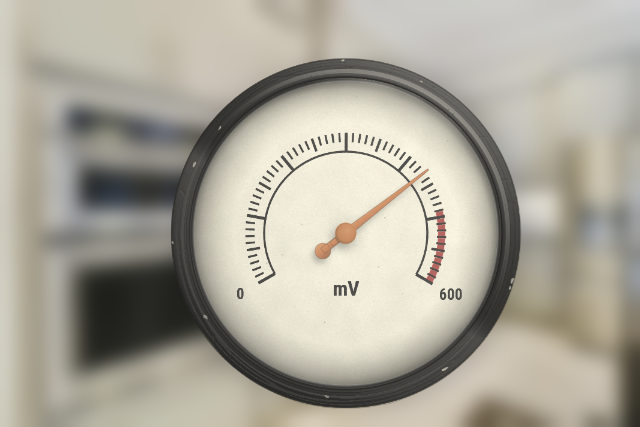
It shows 430 mV
